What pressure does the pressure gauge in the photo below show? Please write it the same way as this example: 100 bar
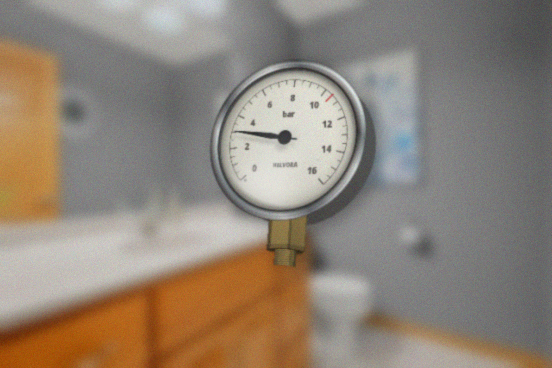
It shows 3 bar
